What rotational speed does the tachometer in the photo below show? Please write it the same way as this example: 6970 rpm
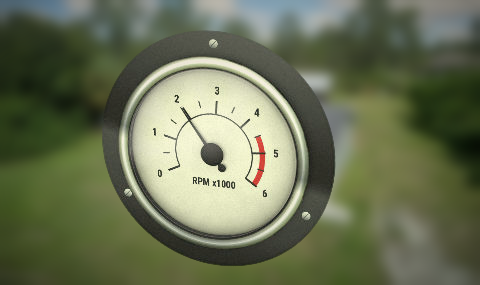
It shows 2000 rpm
